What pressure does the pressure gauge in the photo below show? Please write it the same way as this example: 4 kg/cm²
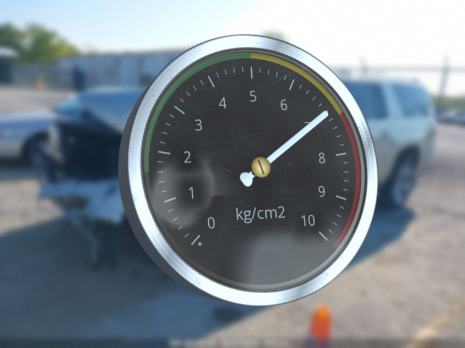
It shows 7 kg/cm²
